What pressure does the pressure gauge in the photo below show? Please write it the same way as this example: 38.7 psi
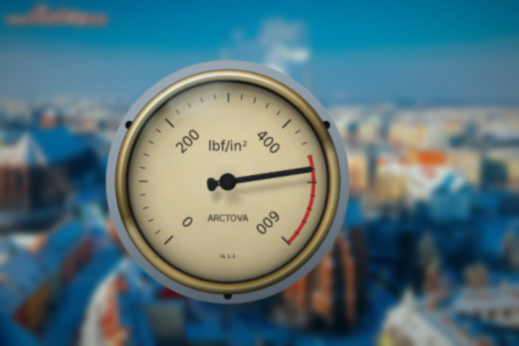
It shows 480 psi
